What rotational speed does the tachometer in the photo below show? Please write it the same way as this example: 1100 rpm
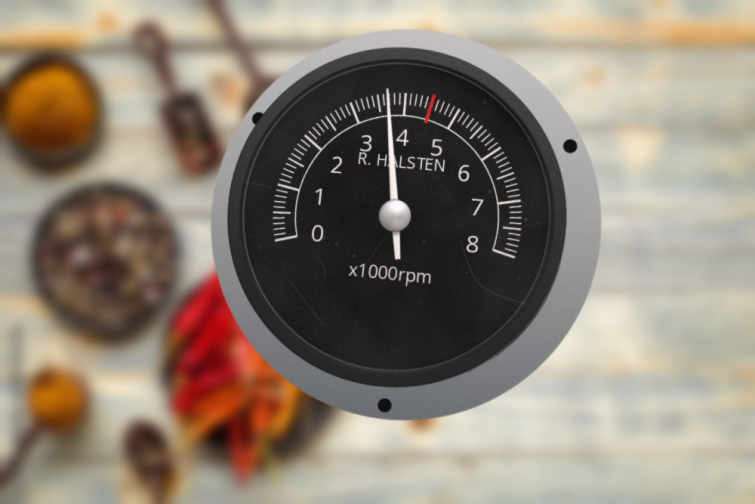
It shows 3700 rpm
